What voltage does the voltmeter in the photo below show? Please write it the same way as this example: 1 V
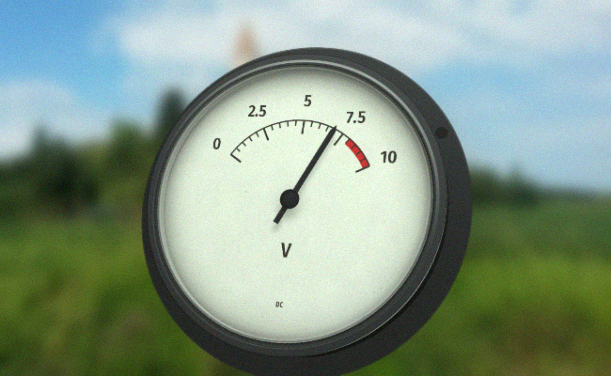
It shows 7 V
